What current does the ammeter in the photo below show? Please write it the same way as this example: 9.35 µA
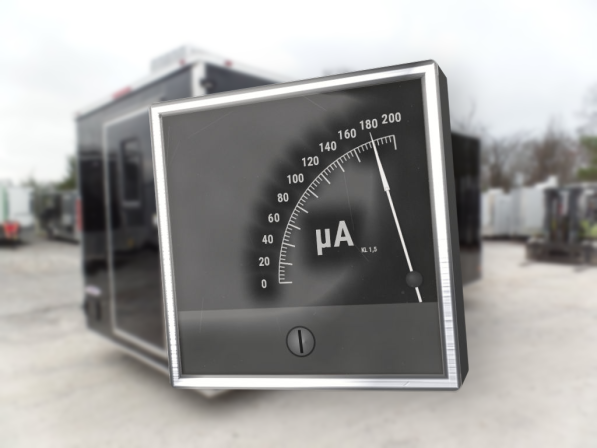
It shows 180 µA
